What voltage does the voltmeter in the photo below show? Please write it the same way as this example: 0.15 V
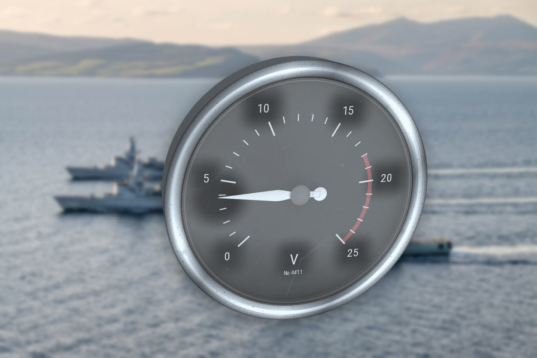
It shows 4 V
